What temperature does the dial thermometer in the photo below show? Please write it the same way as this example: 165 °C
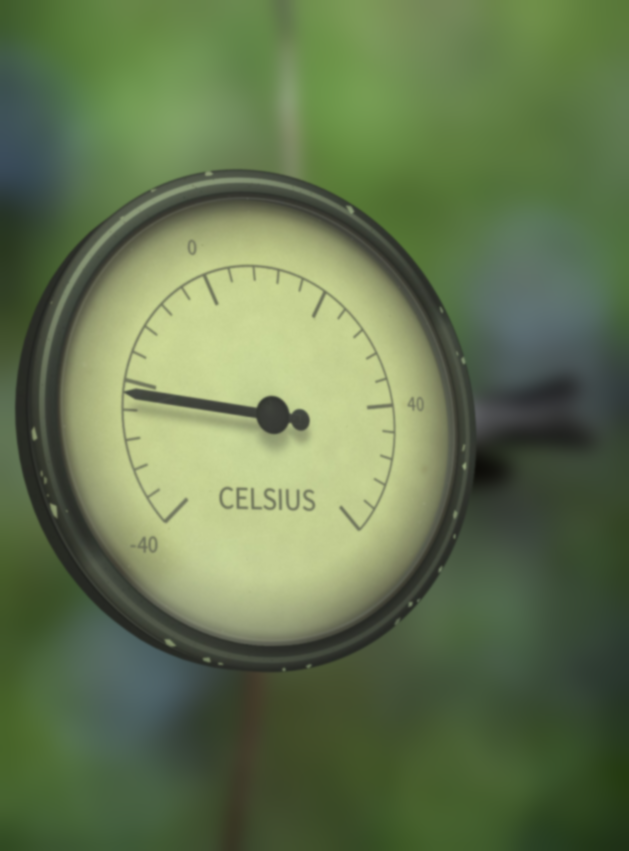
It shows -22 °C
